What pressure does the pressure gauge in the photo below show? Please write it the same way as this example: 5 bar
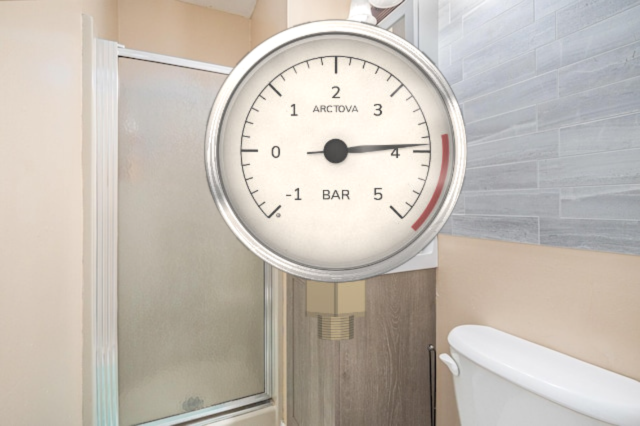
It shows 3.9 bar
